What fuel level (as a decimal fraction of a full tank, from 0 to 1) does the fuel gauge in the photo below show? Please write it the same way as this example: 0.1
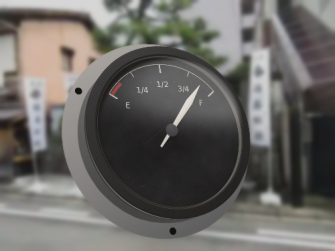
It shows 0.875
